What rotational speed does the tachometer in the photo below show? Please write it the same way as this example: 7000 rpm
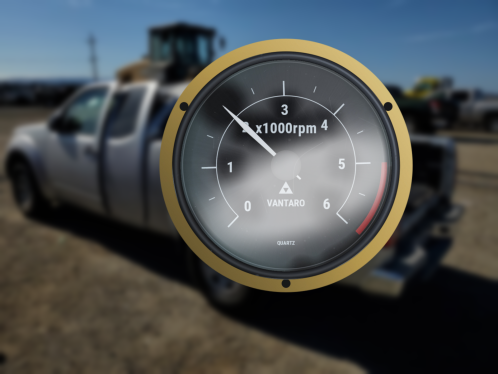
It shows 2000 rpm
